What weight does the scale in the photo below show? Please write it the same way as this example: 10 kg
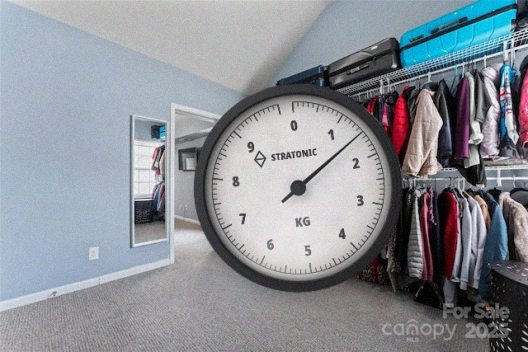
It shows 1.5 kg
